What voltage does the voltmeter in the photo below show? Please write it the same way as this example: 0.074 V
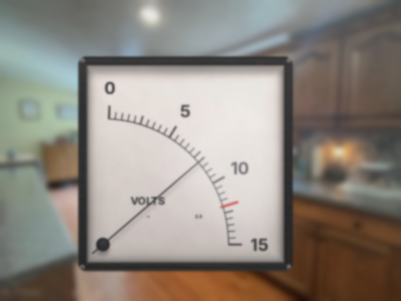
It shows 8 V
